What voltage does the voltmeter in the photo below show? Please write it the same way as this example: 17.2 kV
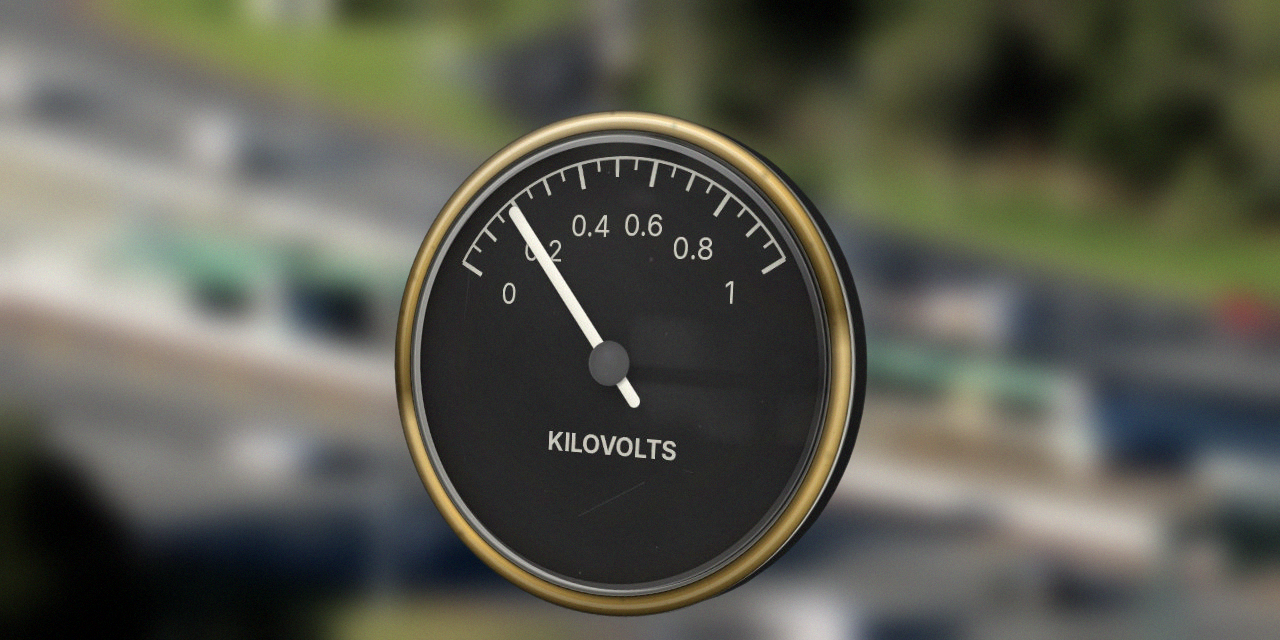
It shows 0.2 kV
